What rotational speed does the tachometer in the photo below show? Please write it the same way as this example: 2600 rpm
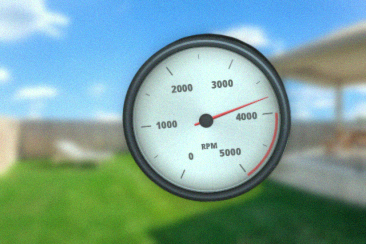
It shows 3750 rpm
